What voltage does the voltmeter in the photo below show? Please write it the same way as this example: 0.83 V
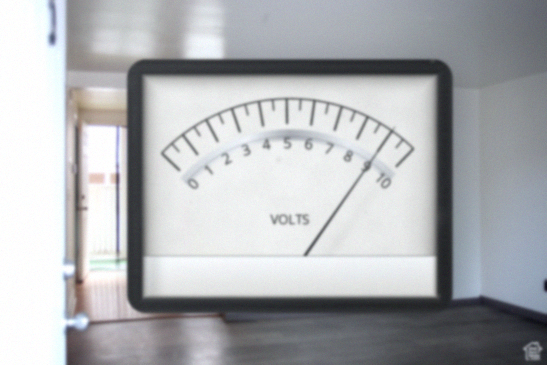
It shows 9 V
